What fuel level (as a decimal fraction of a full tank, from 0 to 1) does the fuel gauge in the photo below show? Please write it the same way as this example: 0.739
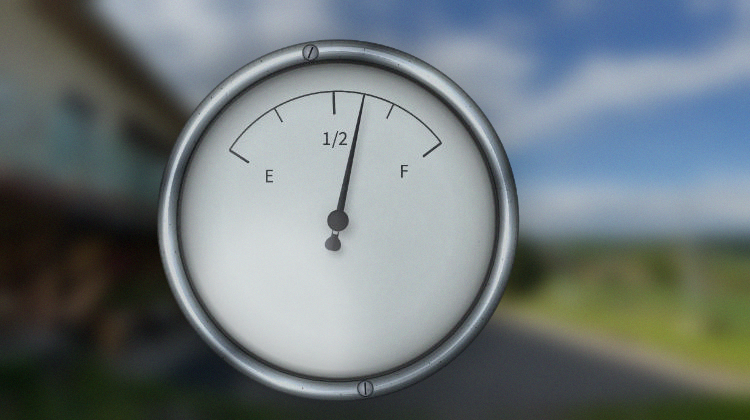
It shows 0.625
